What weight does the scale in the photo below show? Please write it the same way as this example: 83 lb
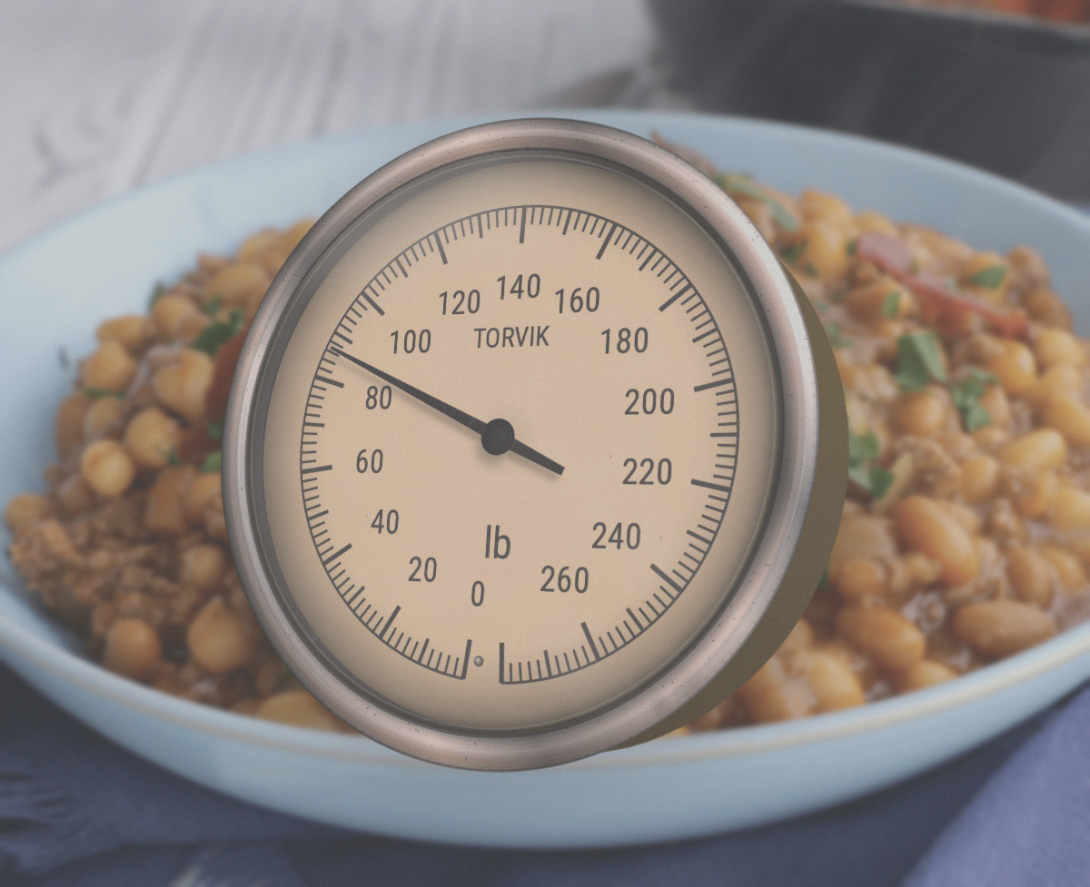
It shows 87 lb
